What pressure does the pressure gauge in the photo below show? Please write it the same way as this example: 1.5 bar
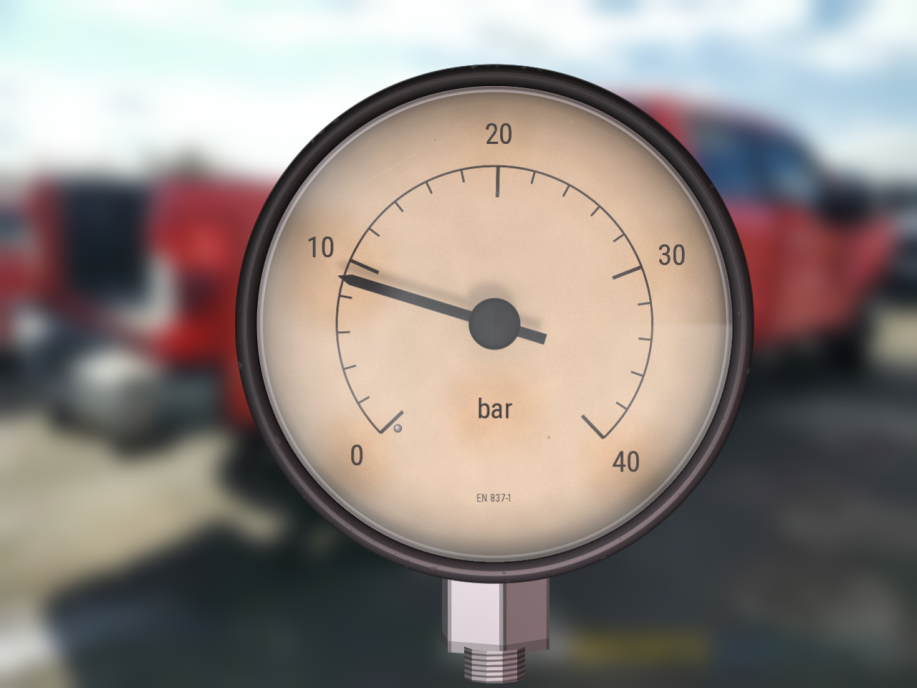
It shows 9 bar
